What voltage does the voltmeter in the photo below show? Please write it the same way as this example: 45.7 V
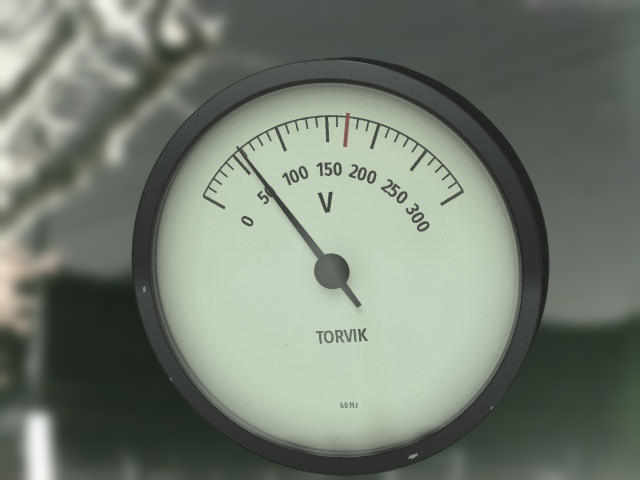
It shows 60 V
